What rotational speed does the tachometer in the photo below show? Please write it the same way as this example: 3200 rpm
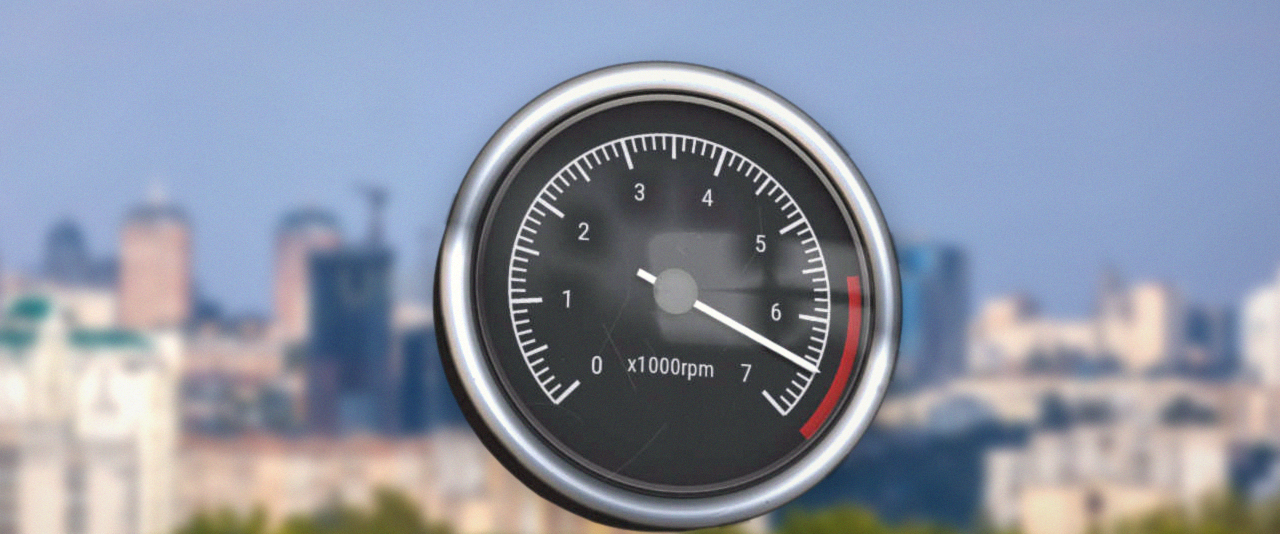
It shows 6500 rpm
